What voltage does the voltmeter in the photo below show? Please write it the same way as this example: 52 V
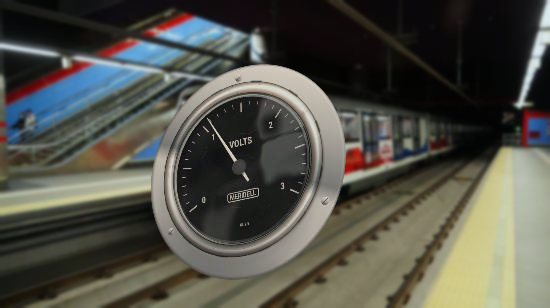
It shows 1.1 V
